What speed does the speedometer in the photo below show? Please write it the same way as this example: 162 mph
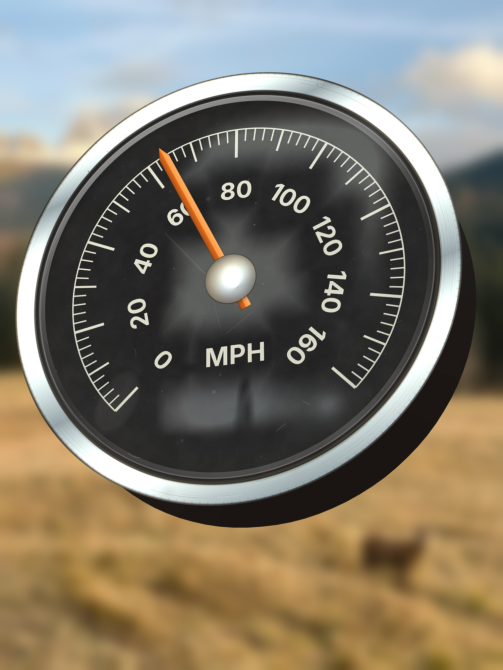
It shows 64 mph
